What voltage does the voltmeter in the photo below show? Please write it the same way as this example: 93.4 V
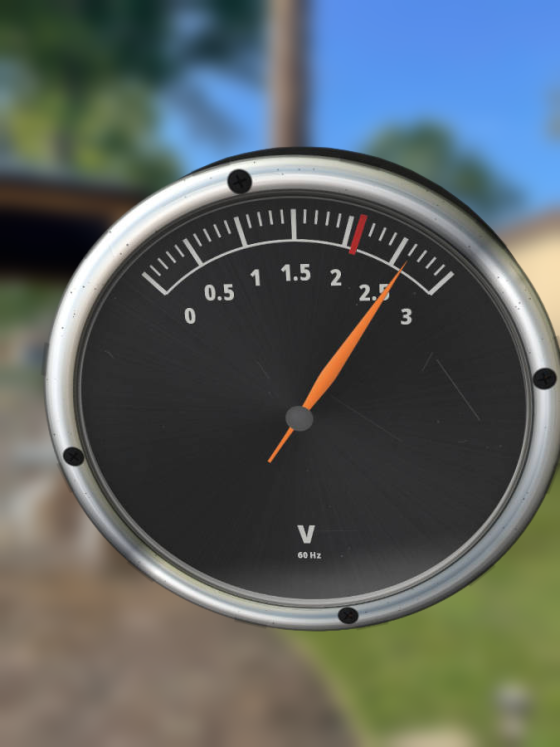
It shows 2.6 V
